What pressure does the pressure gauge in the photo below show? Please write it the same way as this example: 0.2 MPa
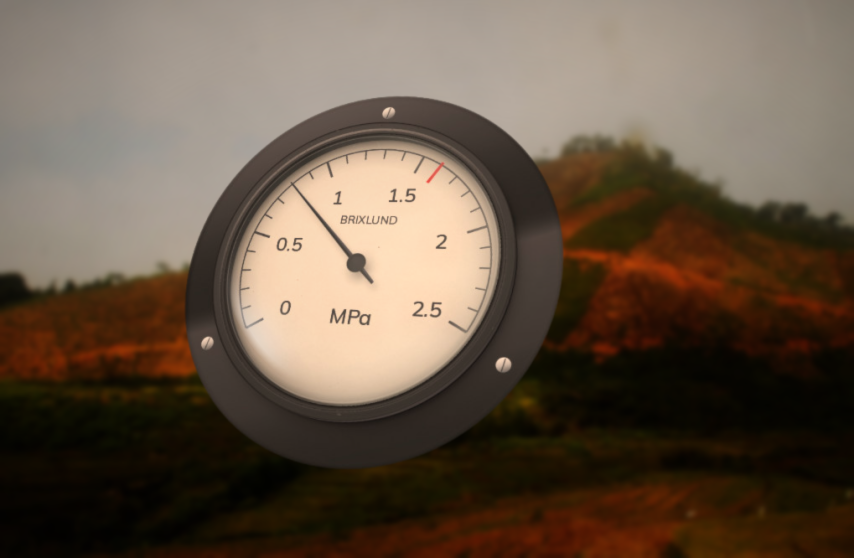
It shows 0.8 MPa
